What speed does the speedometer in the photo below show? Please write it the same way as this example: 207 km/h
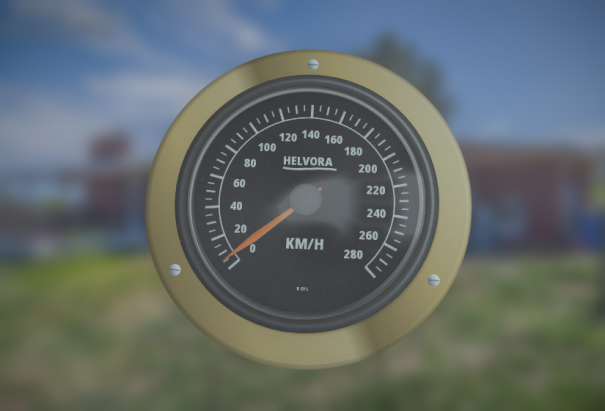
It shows 5 km/h
